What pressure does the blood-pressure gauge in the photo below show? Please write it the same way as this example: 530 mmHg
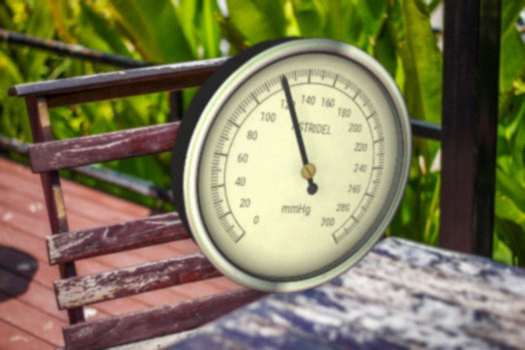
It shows 120 mmHg
